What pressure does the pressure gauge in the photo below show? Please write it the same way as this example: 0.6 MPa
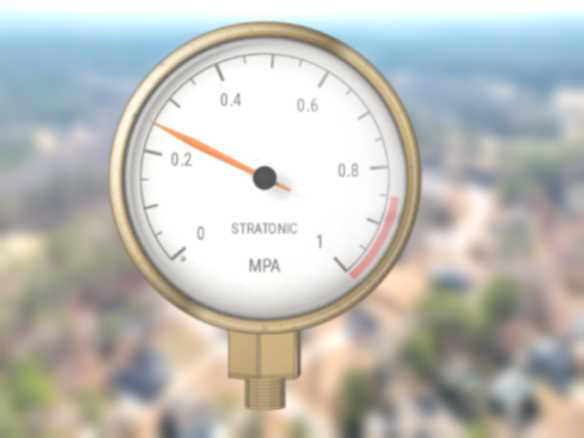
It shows 0.25 MPa
